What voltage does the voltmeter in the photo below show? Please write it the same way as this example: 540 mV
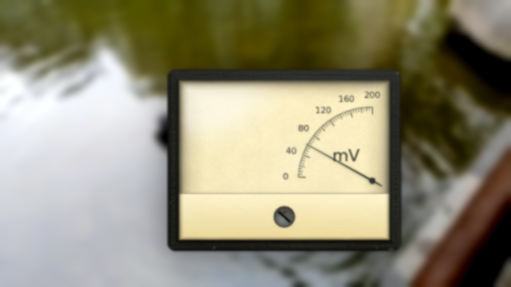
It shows 60 mV
